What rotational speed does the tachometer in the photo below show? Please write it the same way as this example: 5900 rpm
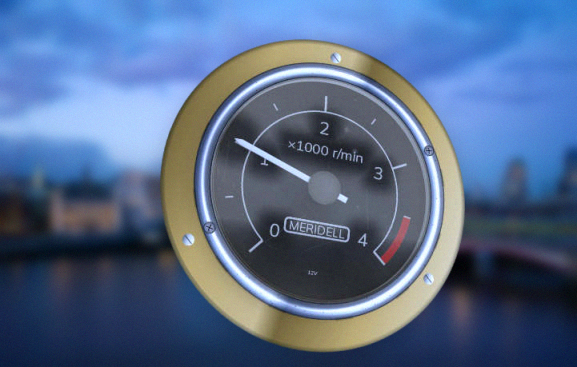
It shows 1000 rpm
